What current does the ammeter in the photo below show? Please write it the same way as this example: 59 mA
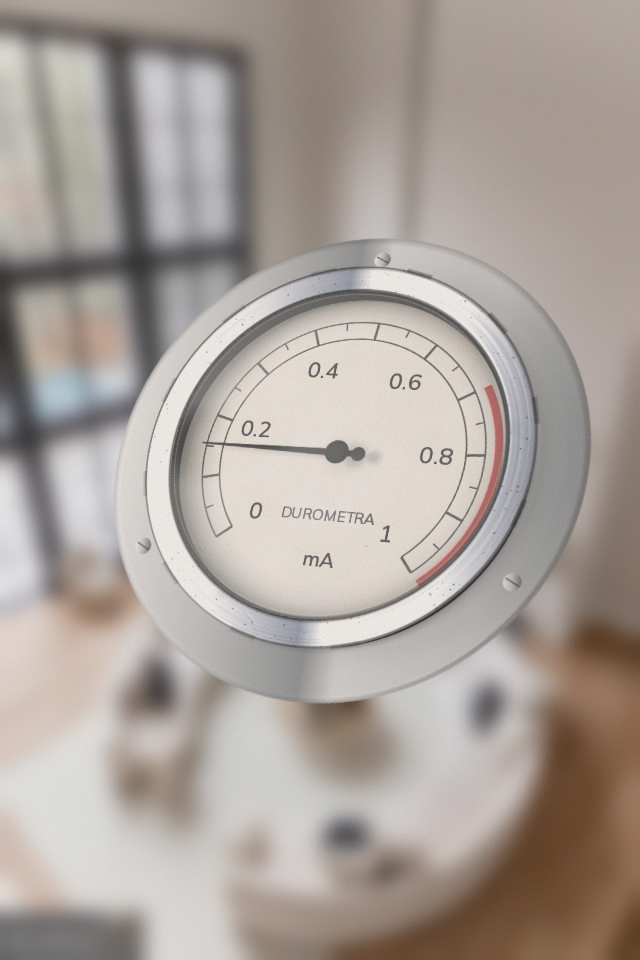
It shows 0.15 mA
